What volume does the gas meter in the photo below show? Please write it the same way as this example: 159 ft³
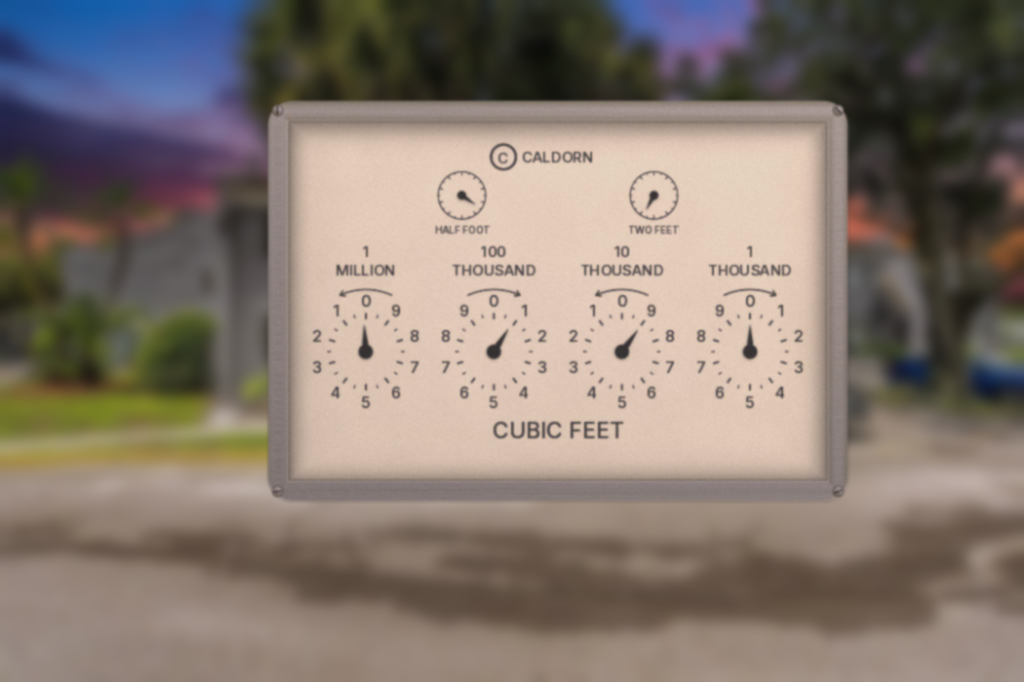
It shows 9000 ft³
